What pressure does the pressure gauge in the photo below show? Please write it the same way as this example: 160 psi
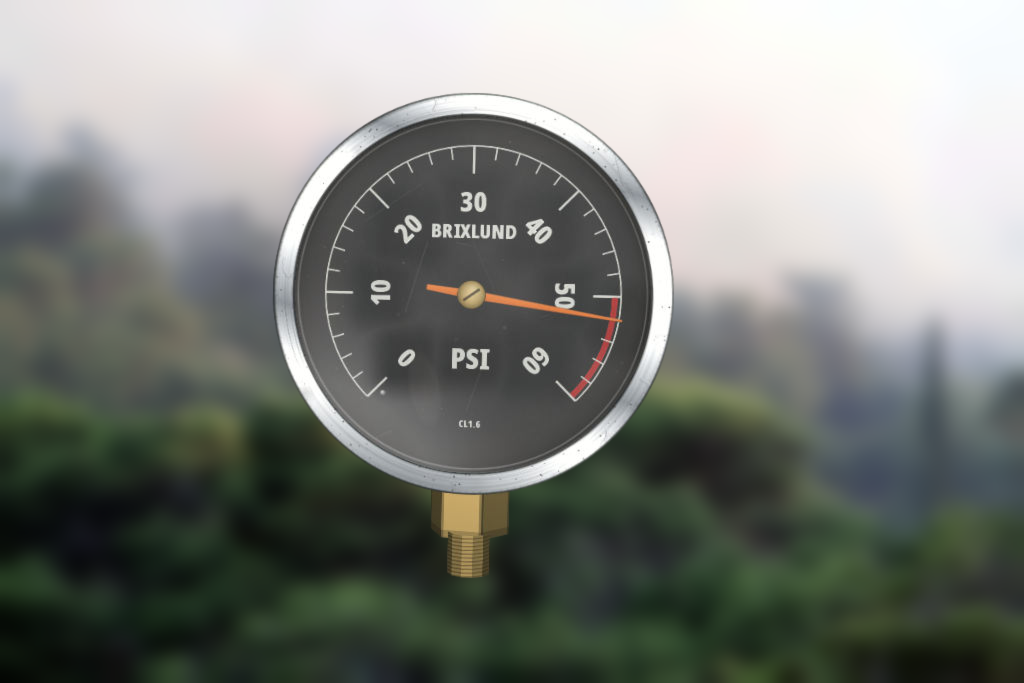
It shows 52 psi
